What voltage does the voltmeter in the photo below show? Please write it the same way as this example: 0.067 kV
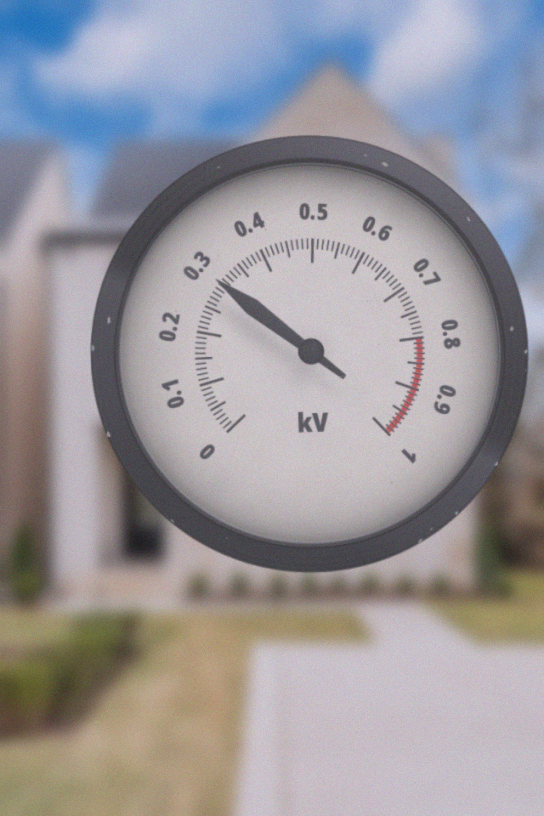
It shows 0.3 kV
